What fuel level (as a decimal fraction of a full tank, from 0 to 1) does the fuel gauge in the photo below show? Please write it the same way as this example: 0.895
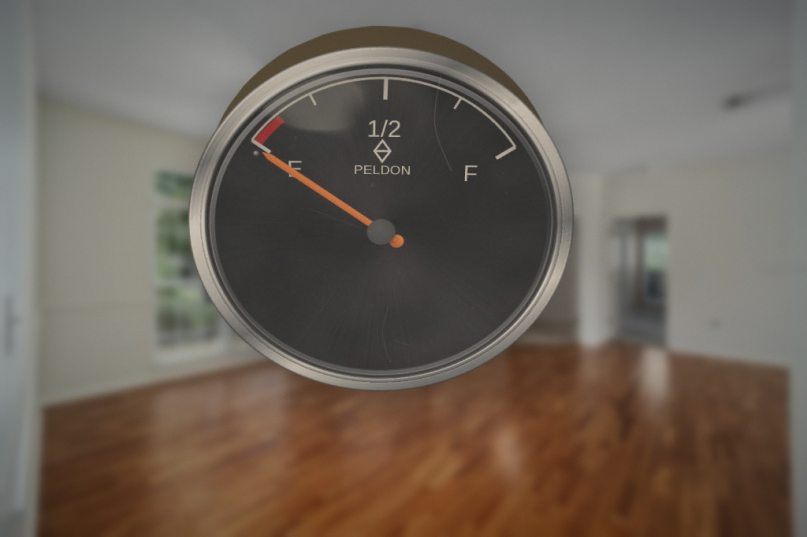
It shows 0
